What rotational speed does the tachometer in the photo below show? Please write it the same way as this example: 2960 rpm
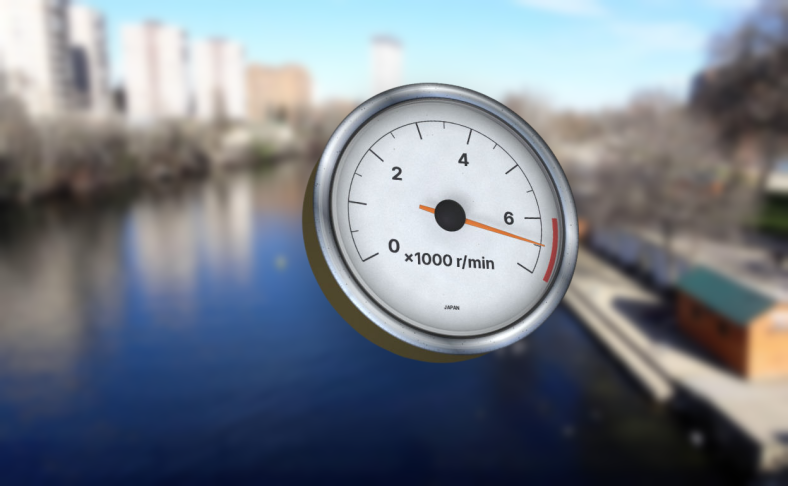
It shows 6500 rpm
